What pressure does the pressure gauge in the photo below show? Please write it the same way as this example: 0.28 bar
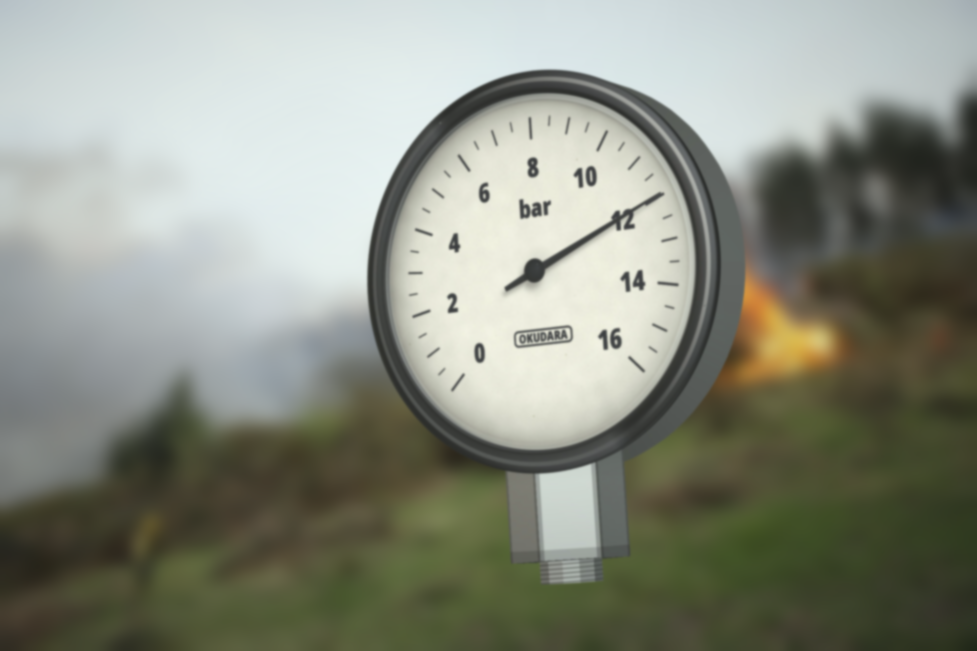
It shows 12 bar
